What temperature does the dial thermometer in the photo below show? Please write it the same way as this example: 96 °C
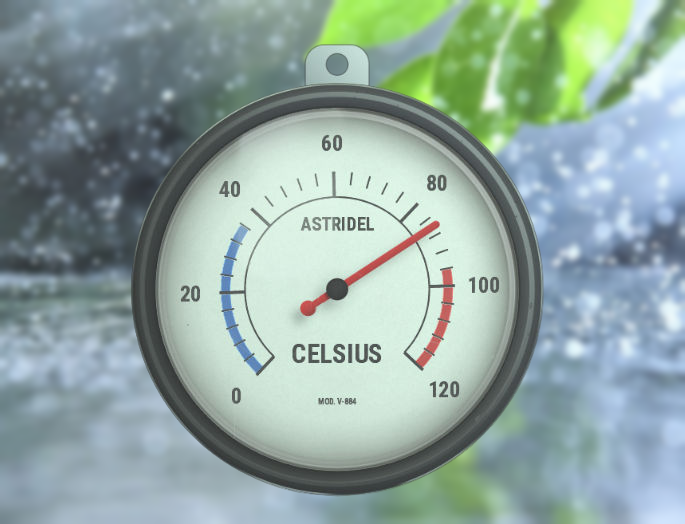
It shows 86 °C
